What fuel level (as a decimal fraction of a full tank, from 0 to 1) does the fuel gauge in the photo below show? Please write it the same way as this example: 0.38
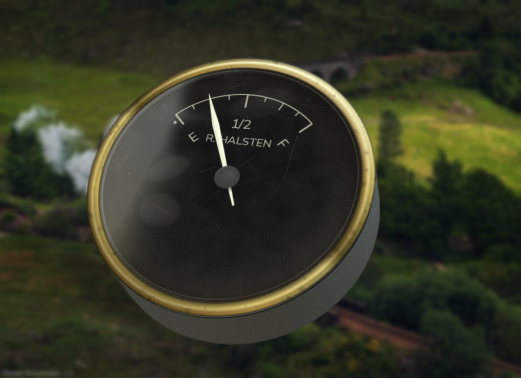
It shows 0.25
